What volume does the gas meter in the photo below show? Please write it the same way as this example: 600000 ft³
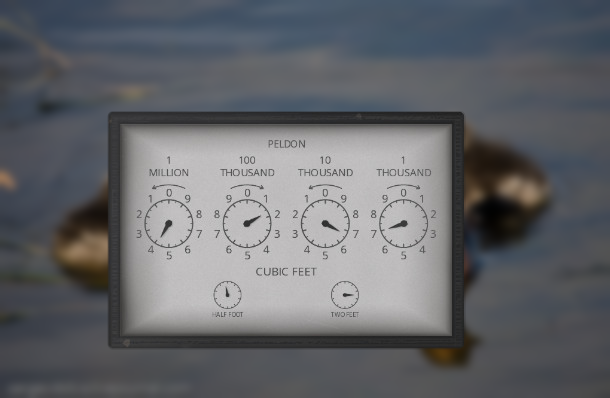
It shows 416700 ft³
